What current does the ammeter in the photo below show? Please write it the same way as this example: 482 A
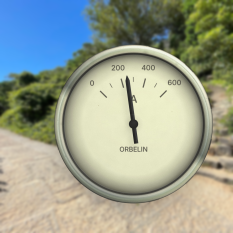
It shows 250 A
